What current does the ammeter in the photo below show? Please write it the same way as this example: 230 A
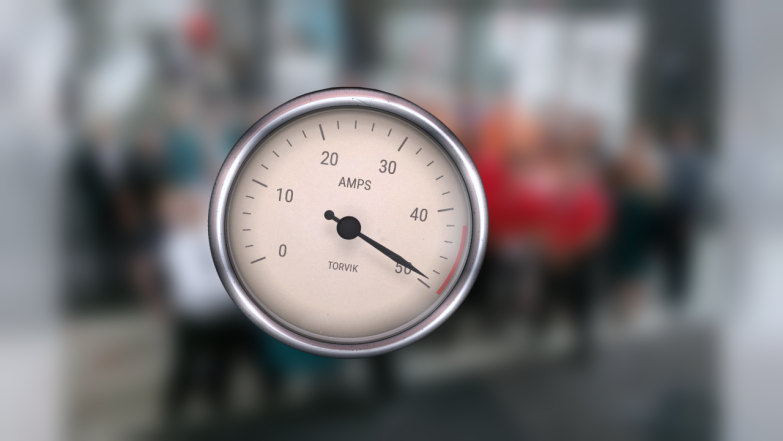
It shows 49 A
